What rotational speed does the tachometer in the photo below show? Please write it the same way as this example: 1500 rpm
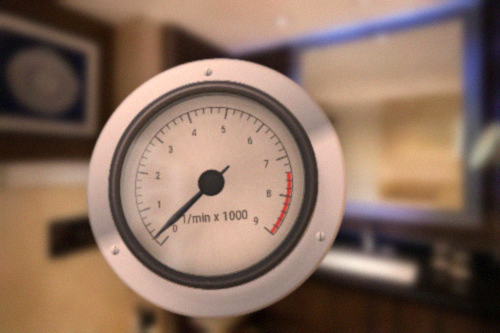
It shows 200 rpm
